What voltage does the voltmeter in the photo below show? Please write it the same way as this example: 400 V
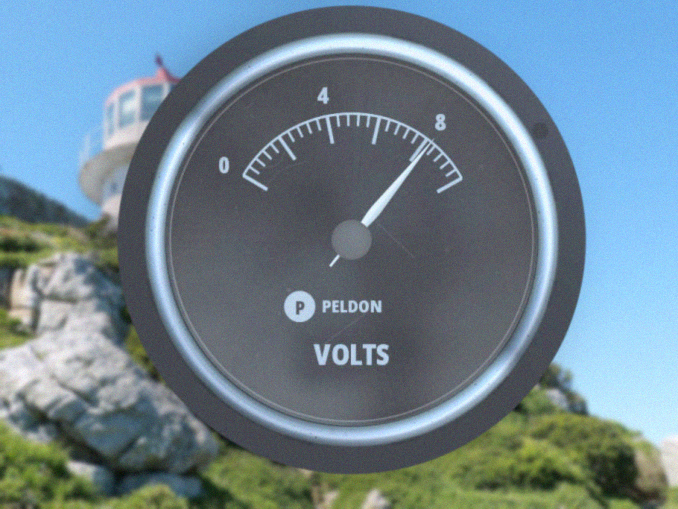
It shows 8.2 V
